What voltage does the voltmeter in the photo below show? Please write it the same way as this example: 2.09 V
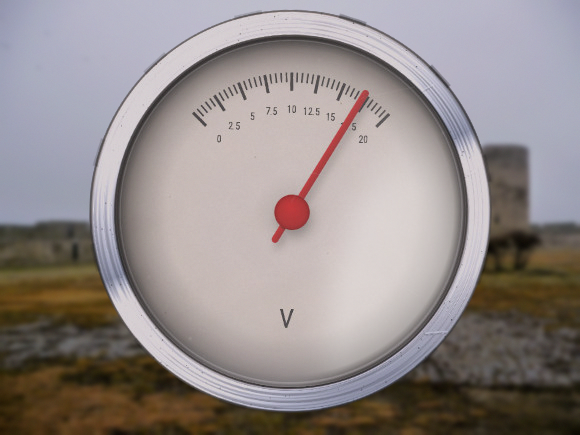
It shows 17 V
